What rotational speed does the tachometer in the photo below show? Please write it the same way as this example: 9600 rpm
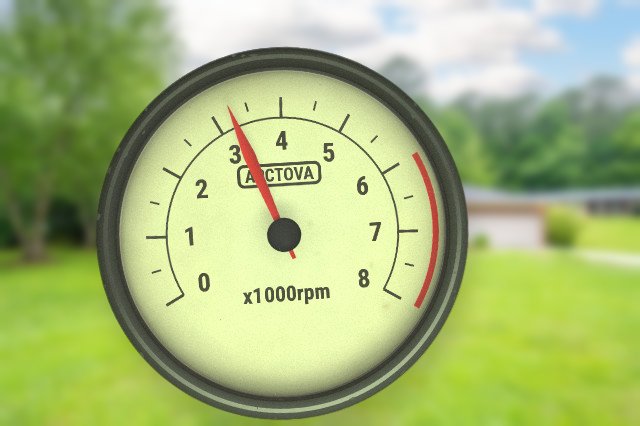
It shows 3250 rpm
